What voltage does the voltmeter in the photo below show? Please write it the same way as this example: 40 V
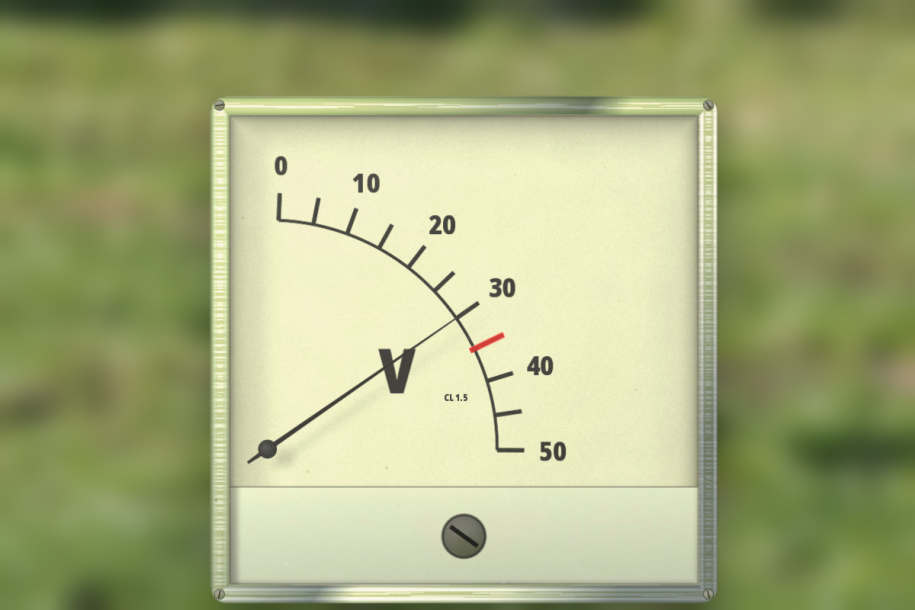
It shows 30 V
